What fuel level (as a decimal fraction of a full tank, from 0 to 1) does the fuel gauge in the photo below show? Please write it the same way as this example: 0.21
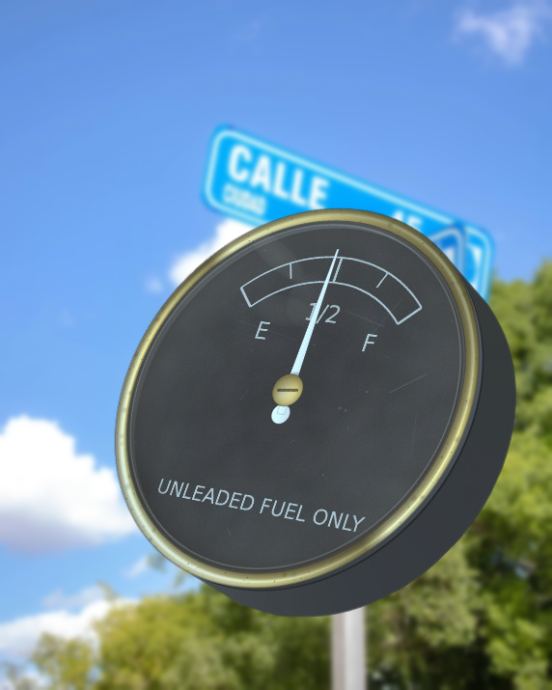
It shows 0.5
